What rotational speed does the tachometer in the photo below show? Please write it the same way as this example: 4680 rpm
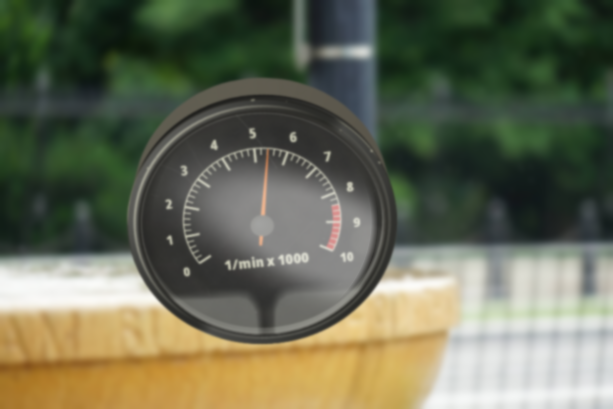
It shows 5400 rpm
